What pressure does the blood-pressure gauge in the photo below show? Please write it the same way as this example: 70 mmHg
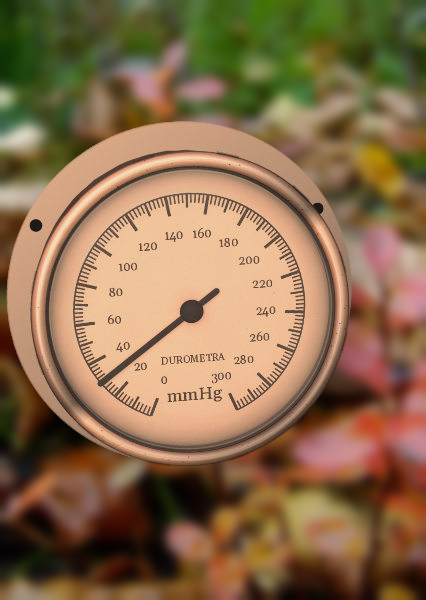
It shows 30 mmHg
